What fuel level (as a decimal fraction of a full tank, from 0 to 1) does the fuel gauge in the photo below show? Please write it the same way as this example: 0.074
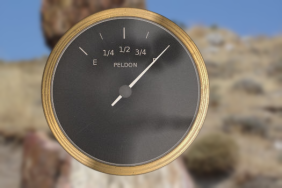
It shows 1
